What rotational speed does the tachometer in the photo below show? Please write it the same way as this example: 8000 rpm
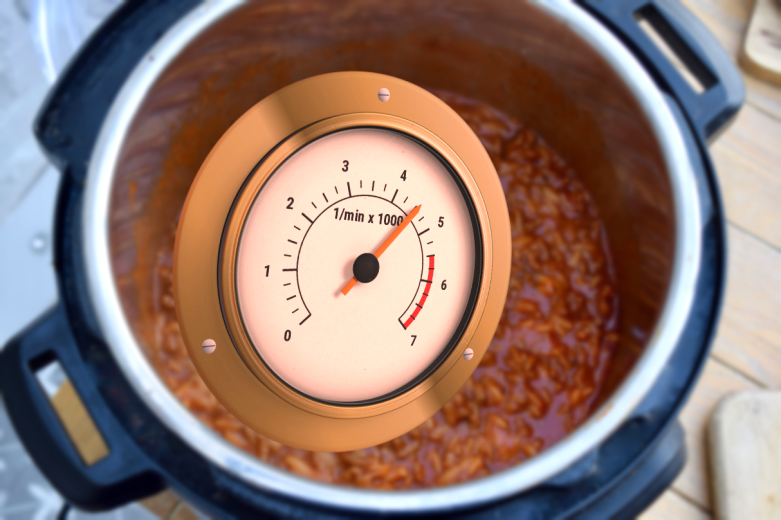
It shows 4500 rpm
